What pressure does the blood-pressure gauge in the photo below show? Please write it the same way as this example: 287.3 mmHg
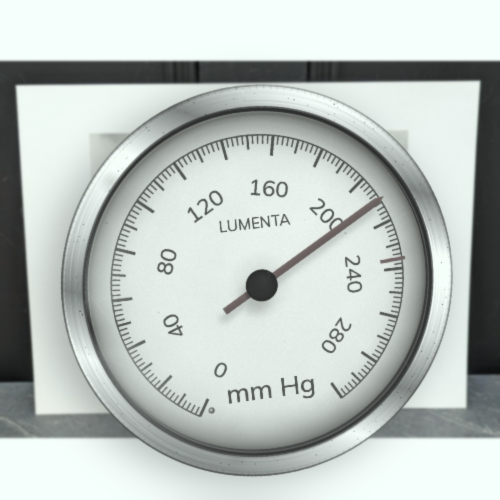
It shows 210 mmHg
